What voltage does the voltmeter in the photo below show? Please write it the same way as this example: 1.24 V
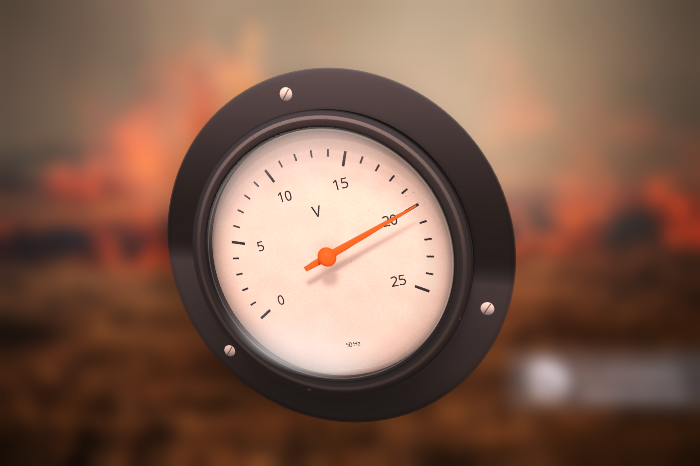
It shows 20 V
